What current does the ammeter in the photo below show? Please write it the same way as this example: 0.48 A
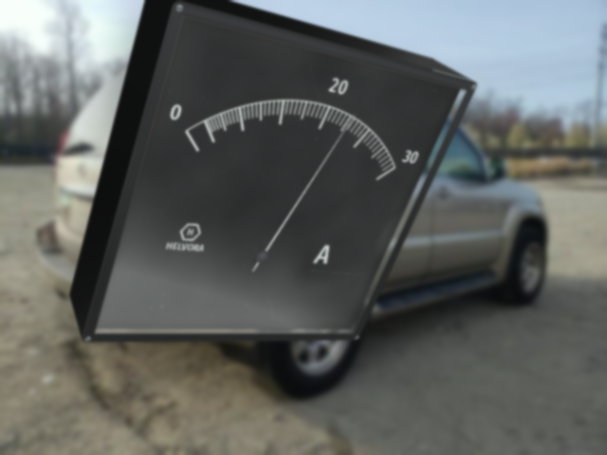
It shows 22.5 A
